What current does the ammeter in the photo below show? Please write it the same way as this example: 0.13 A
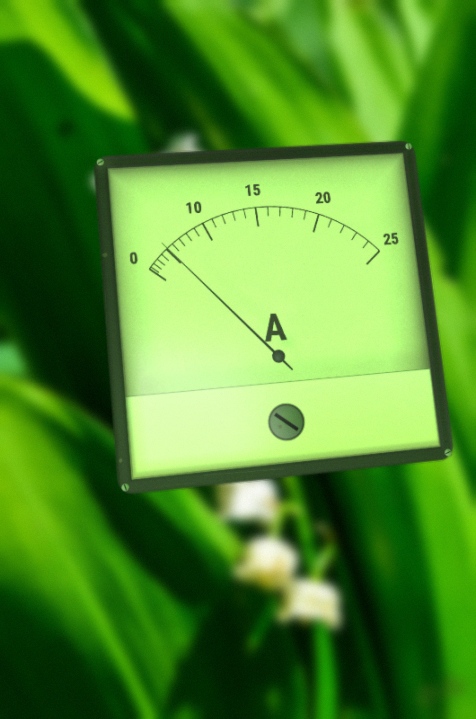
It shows 5 A
